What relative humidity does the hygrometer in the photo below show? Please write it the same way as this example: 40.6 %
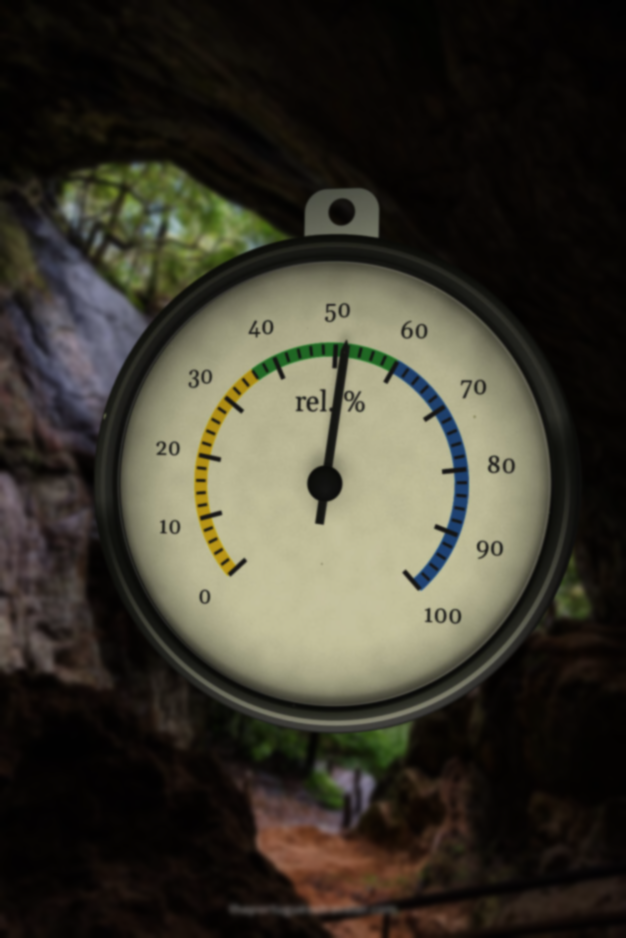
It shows 52 %
